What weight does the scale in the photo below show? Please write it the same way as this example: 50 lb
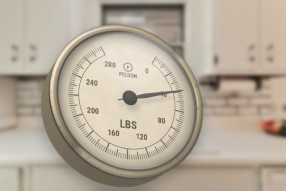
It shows 40 lb
